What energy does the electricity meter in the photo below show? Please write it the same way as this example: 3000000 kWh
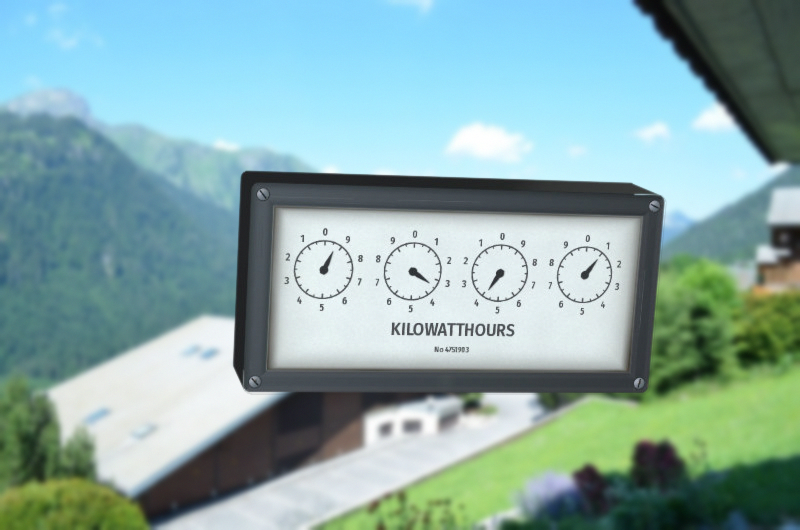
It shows 9341 kWh
